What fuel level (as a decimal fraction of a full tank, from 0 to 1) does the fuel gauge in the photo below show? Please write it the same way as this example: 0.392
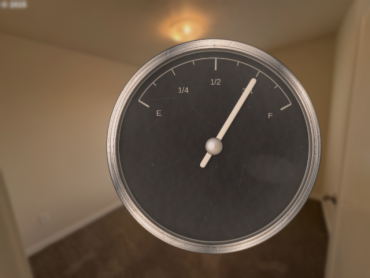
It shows 0.75
